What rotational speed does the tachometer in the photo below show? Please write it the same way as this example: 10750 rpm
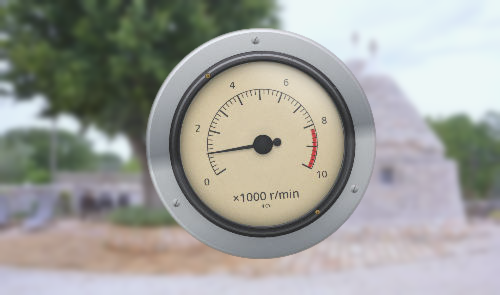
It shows 1000 rpm
